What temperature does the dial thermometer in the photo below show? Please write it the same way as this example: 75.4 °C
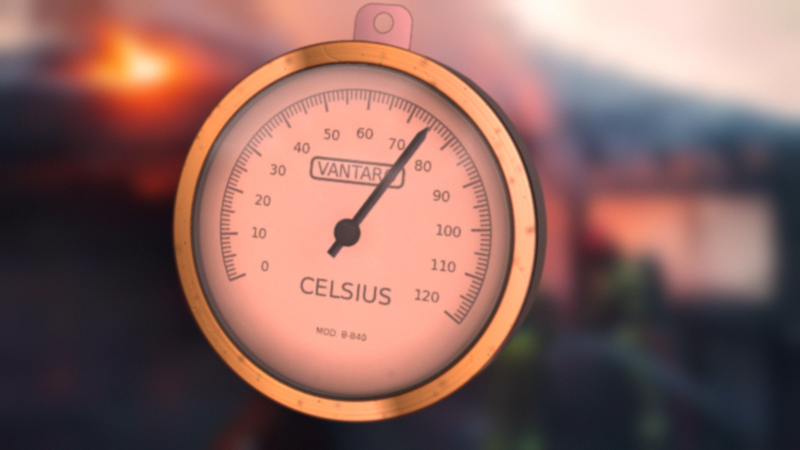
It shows 75 °C
